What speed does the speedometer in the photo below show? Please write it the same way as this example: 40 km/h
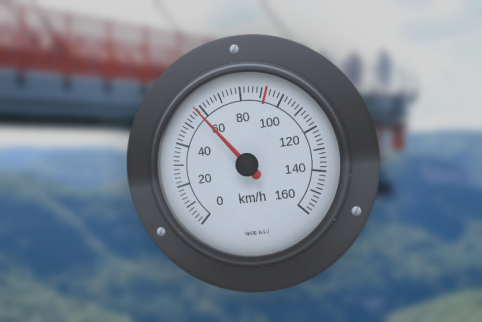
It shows 58 km/h
